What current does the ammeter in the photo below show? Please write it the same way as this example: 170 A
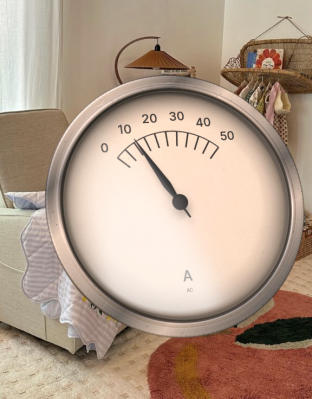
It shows 10 A
